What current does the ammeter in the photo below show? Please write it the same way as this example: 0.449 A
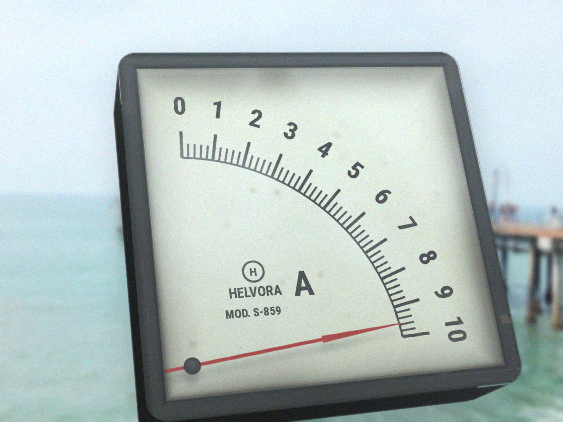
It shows 9.6 A
